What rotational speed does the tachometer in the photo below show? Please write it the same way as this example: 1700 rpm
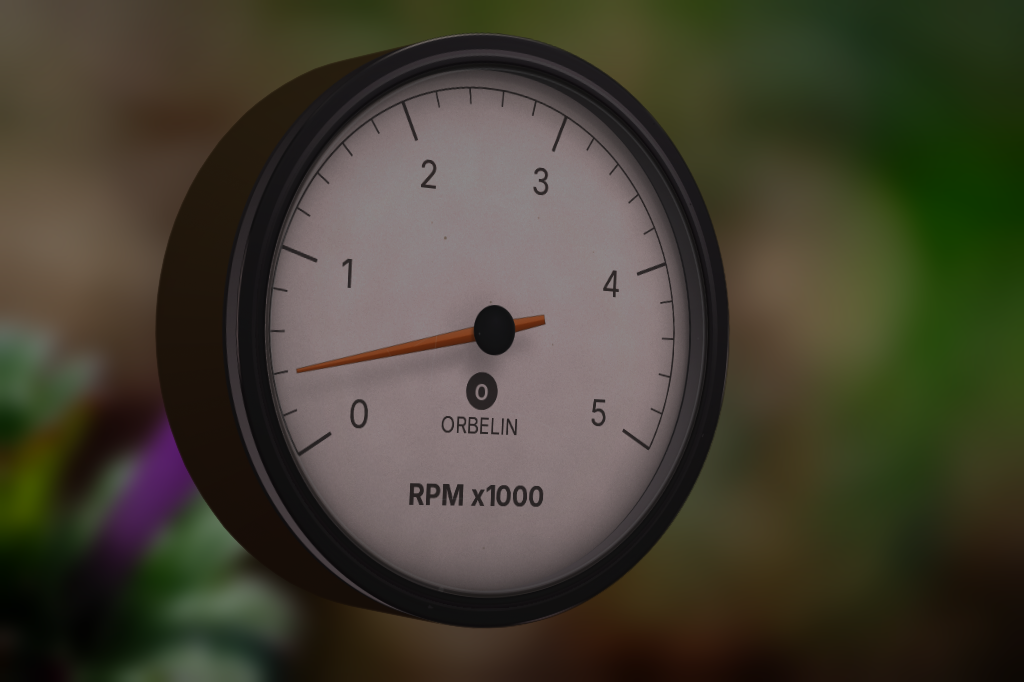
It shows 400 rpm
